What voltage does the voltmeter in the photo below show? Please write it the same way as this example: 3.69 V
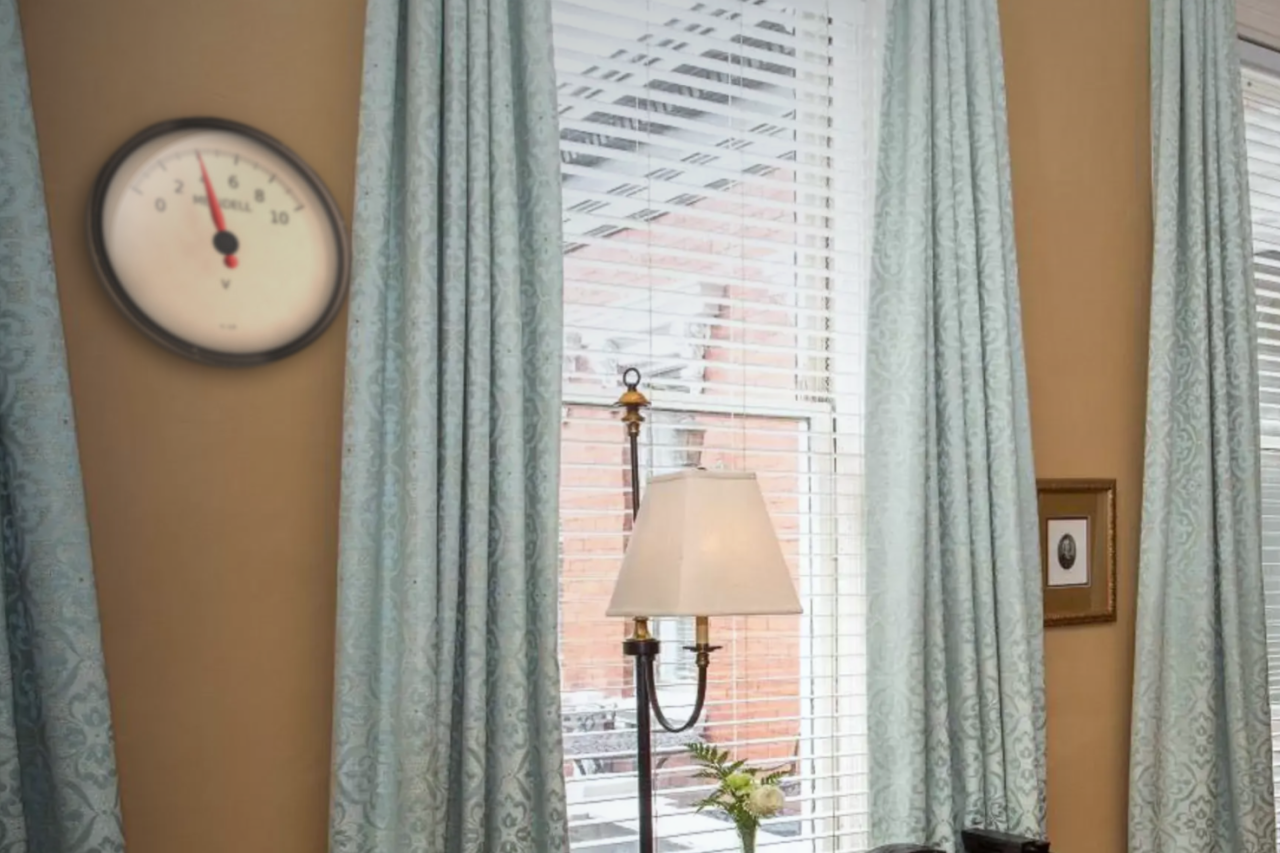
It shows 4 V
